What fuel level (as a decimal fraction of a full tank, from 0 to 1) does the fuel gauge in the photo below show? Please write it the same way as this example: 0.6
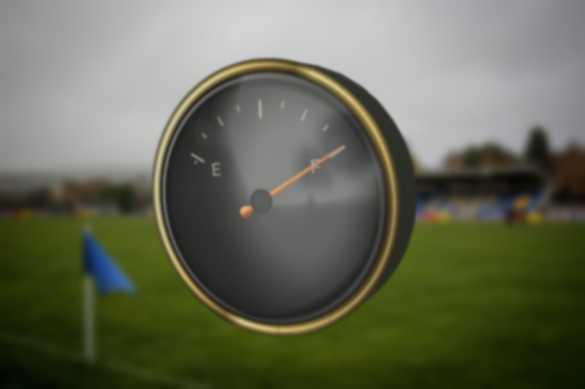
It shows 1
